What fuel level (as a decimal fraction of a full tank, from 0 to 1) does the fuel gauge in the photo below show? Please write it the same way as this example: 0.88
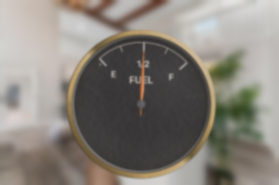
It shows 0.5
